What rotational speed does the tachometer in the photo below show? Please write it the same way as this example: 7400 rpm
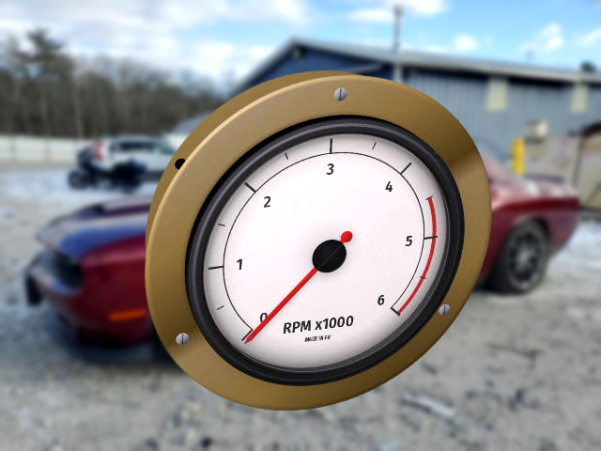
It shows 0 rpm
